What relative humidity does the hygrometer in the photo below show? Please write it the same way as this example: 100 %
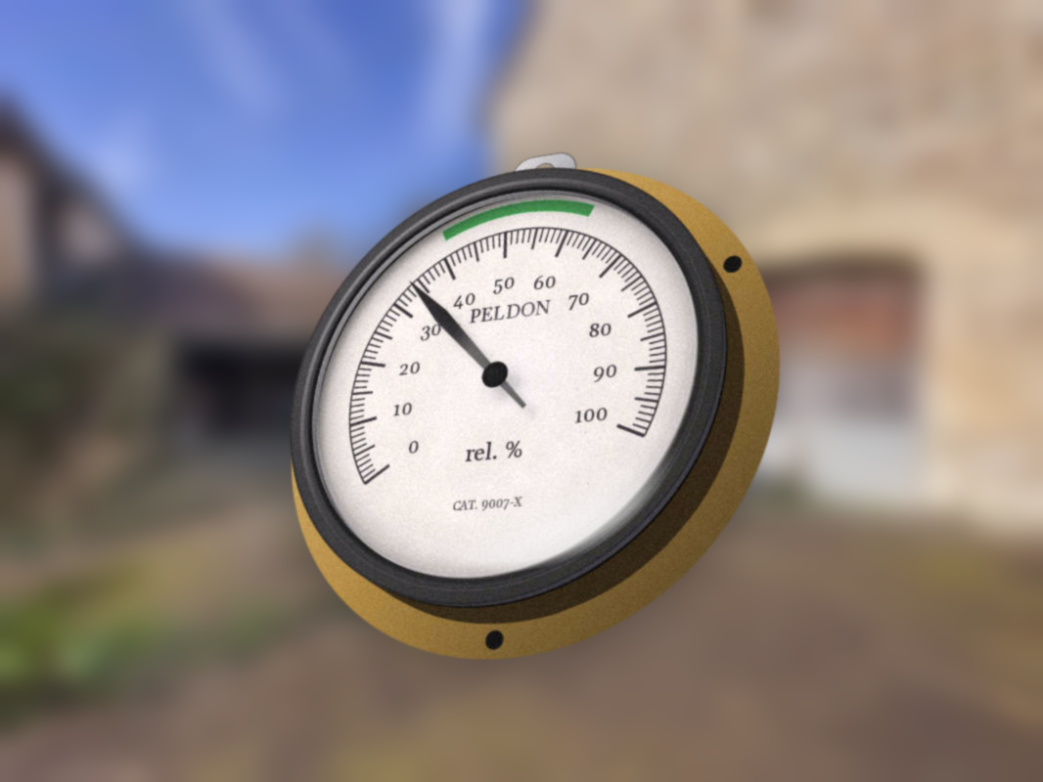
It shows 34 %
